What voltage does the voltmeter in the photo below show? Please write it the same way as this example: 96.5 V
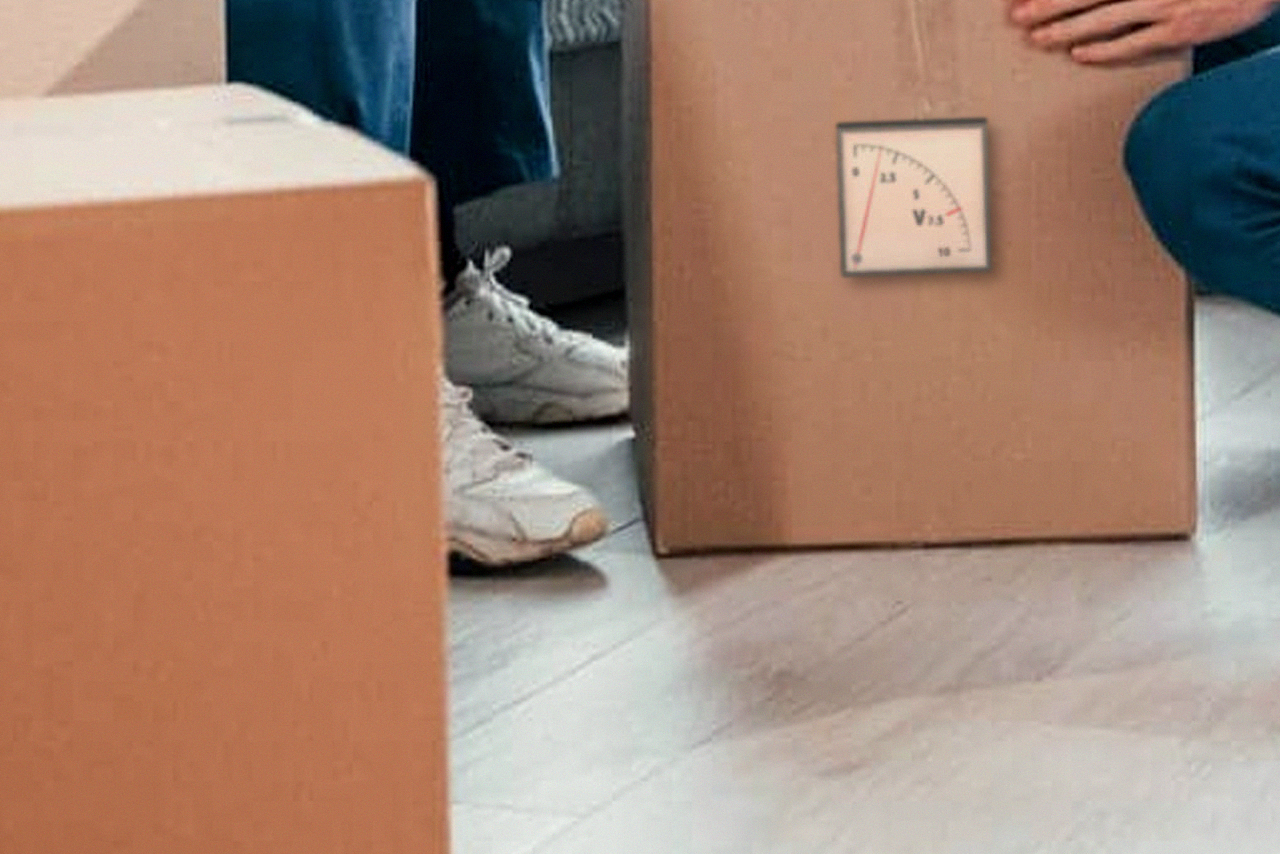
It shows 1.5 V
